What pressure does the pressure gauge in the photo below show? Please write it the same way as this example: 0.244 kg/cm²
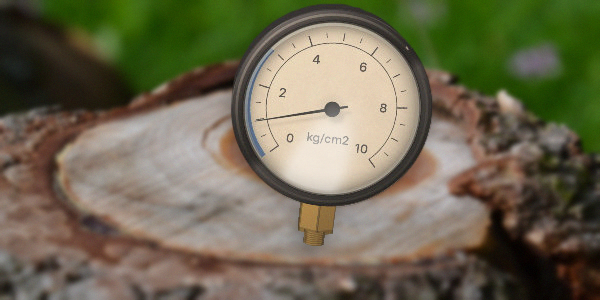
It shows 1 kg/cm²
